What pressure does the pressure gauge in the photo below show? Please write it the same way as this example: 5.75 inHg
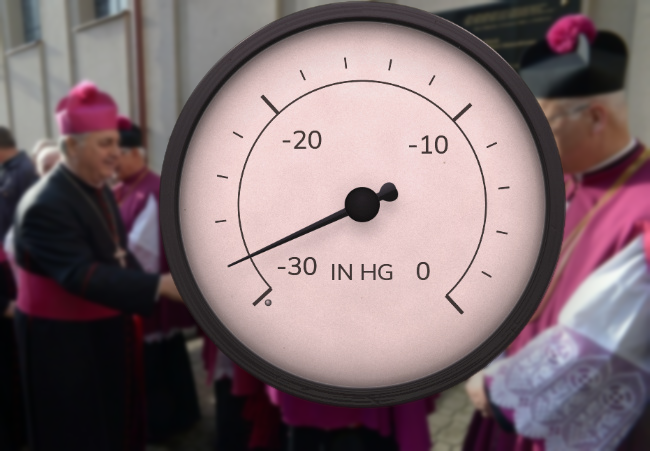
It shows -28 inHg
